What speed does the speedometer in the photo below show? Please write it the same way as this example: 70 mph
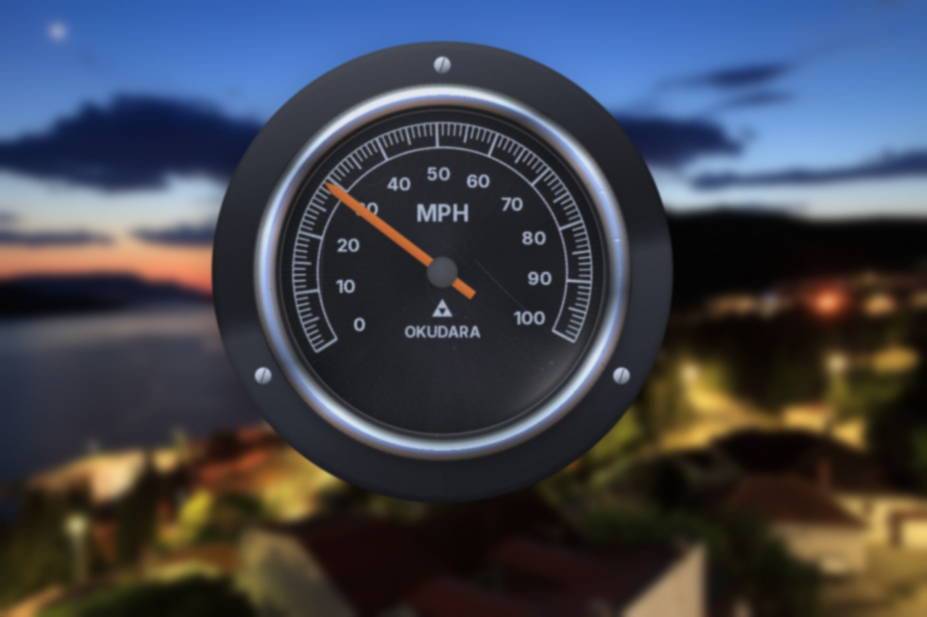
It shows 29 mph
